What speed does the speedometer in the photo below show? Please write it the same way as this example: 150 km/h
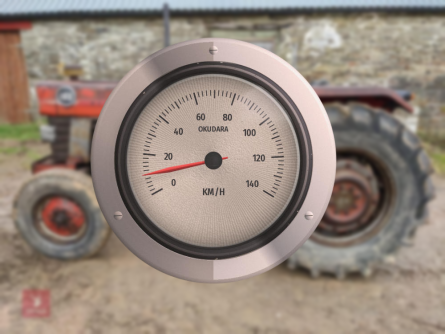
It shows 10 km/h
